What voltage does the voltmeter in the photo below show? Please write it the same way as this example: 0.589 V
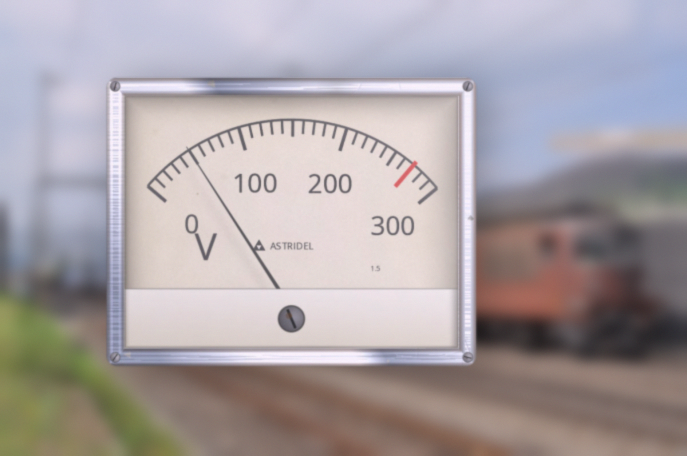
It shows 50 V
